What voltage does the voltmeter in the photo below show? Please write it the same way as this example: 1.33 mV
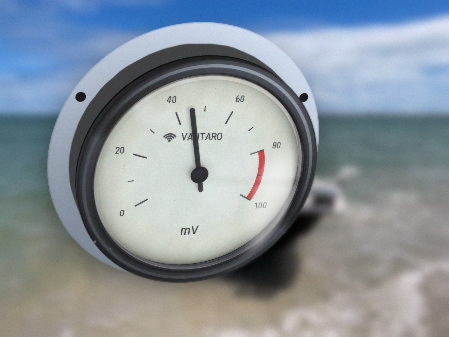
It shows 45 mV
